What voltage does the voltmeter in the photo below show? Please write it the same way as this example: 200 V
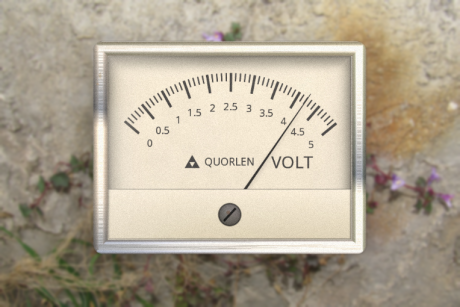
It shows 4.2 V
